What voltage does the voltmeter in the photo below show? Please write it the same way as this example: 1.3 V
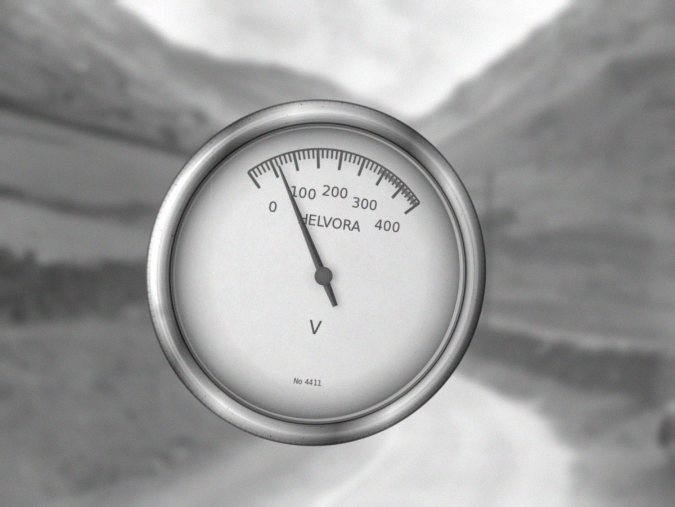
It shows 60 V
